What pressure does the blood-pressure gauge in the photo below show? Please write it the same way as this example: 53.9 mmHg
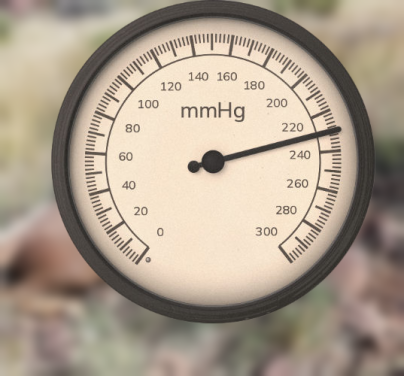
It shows 230 mmHg
